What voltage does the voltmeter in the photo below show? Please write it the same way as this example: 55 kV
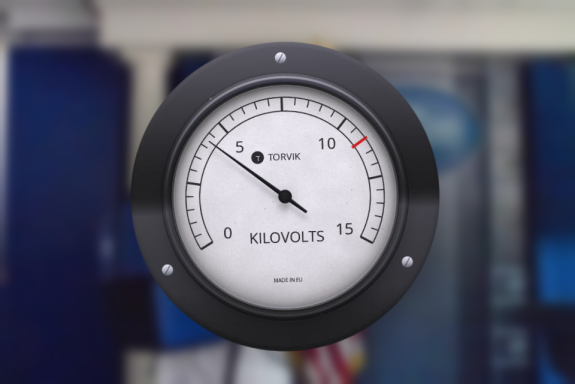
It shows 4.25 kV
